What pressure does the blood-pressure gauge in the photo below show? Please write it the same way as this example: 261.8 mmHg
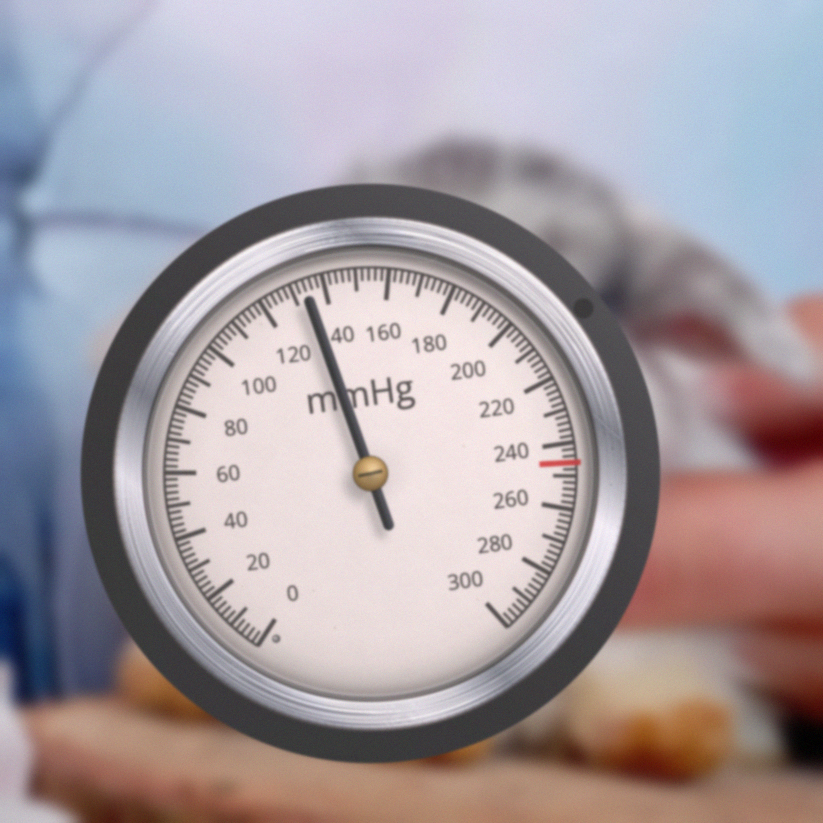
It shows 134 mmHg
